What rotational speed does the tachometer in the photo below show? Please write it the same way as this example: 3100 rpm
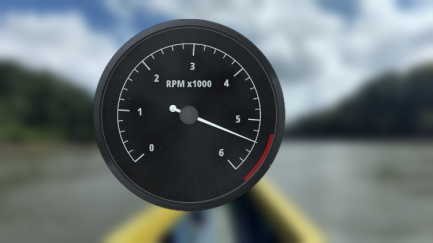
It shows 5400 rpm
